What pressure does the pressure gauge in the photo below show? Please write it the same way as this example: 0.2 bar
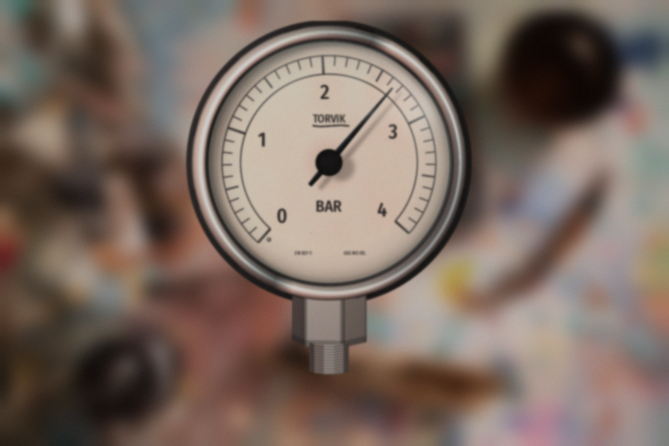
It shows 2.65 bar
